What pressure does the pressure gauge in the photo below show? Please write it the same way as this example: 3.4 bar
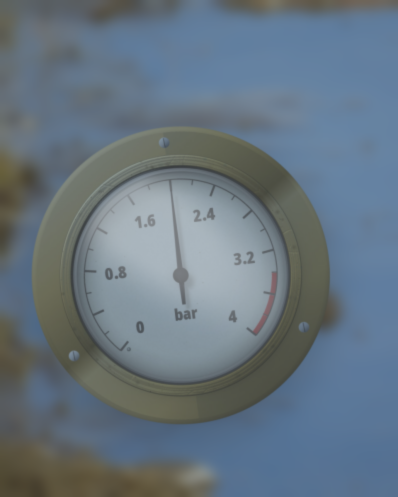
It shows 2 bar
